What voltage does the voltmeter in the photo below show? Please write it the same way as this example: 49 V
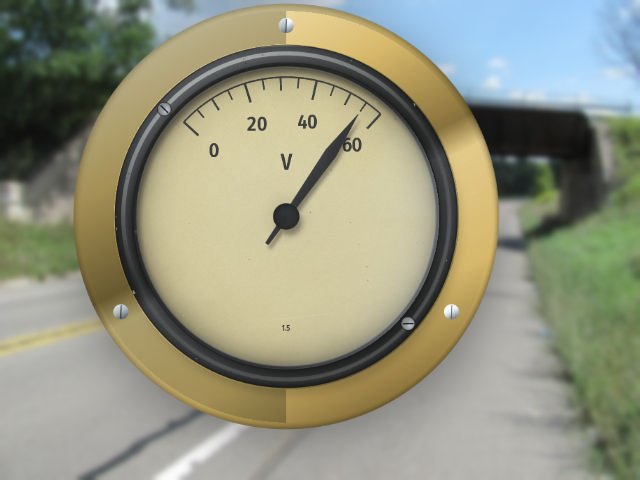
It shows 55 V
